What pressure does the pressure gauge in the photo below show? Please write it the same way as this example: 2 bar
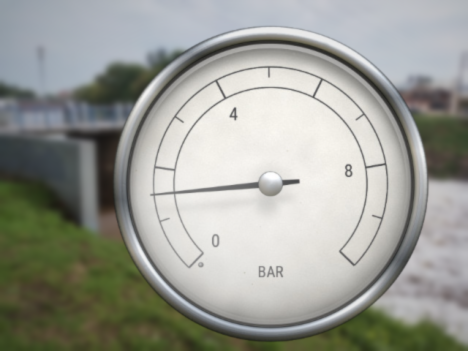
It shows 1.5 bar
